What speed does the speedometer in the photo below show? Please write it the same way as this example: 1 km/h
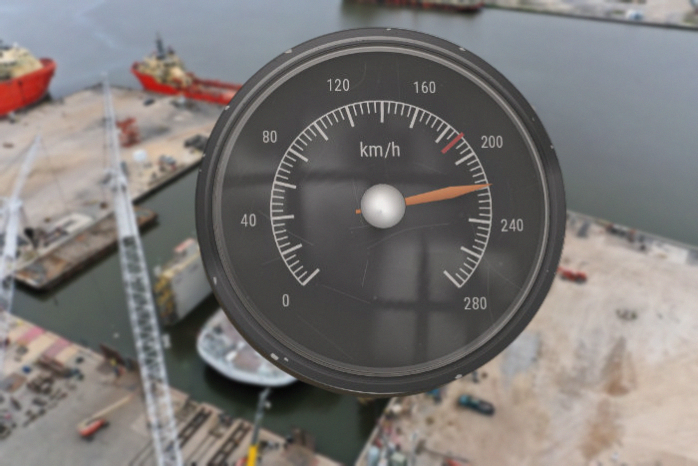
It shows 220 km/h
